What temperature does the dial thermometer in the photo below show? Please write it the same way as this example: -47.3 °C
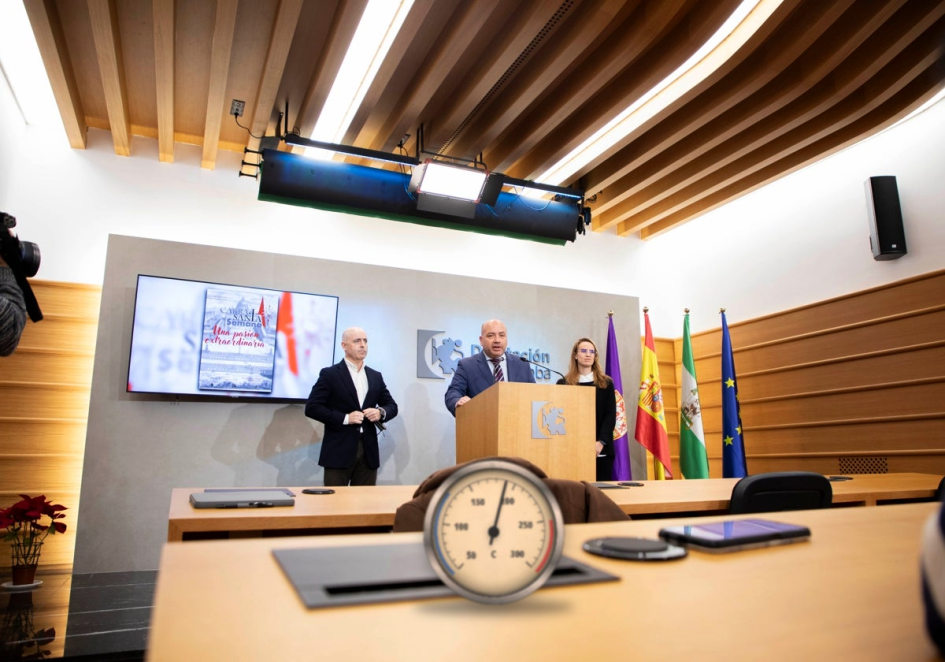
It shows 190 °C
